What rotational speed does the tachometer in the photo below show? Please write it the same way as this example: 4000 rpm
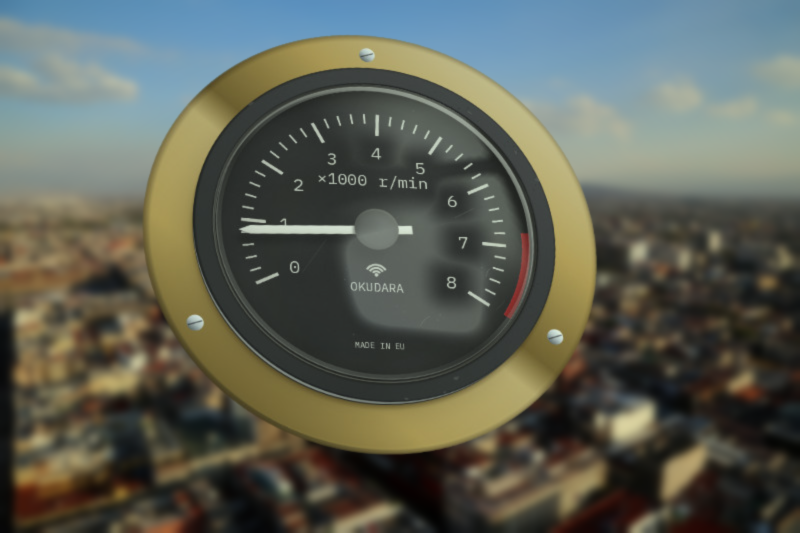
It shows 800 rpm
